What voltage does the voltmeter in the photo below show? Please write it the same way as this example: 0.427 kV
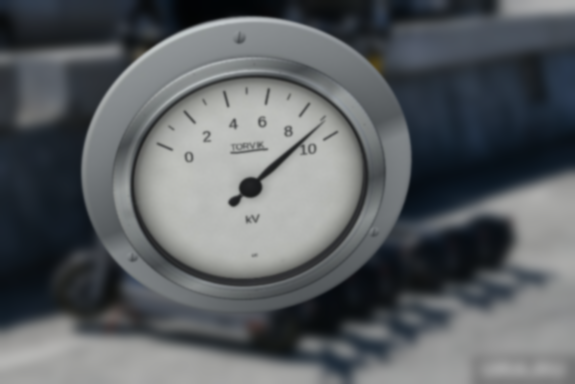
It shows 9 kV
